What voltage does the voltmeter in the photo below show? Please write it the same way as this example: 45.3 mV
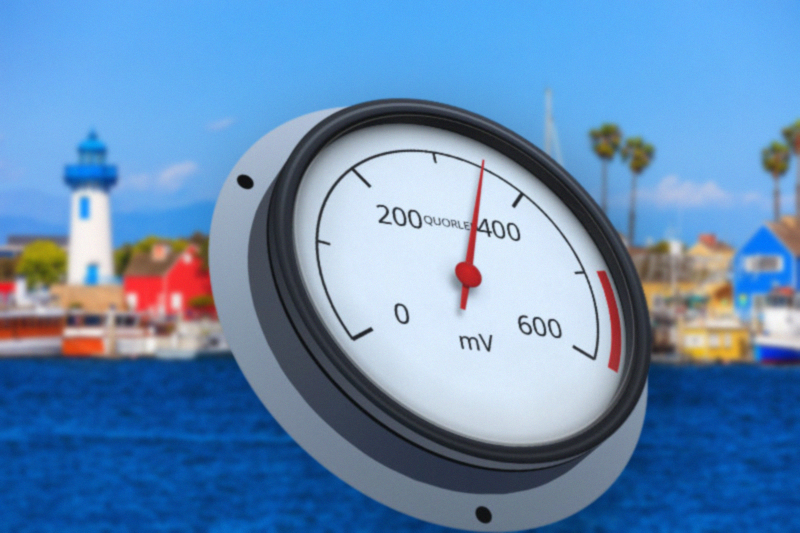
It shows 350 mV
